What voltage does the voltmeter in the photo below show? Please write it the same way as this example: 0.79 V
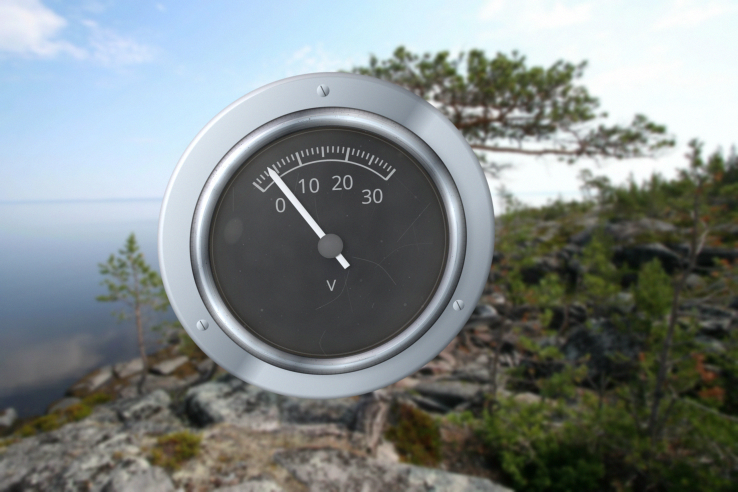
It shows 4 V
